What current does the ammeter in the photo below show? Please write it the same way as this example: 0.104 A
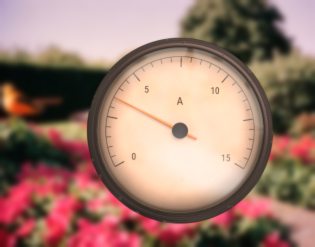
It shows 3.5 A
